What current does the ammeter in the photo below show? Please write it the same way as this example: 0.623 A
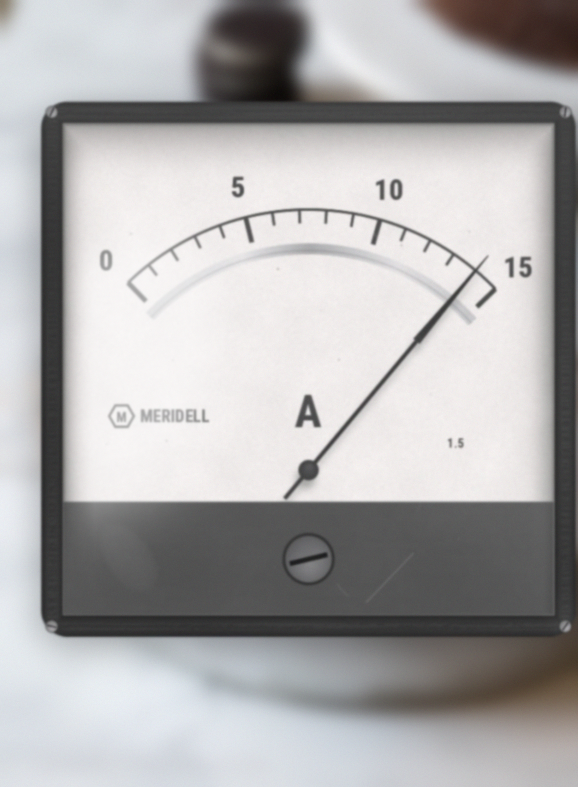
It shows 14 A
